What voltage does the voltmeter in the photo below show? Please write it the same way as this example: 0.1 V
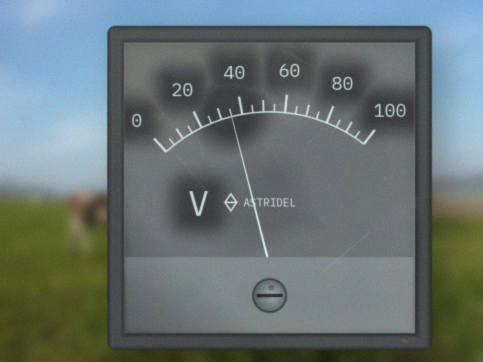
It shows 35 V
